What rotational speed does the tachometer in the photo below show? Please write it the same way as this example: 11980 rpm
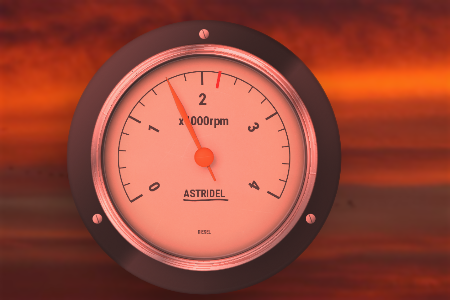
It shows 1600 rpm
